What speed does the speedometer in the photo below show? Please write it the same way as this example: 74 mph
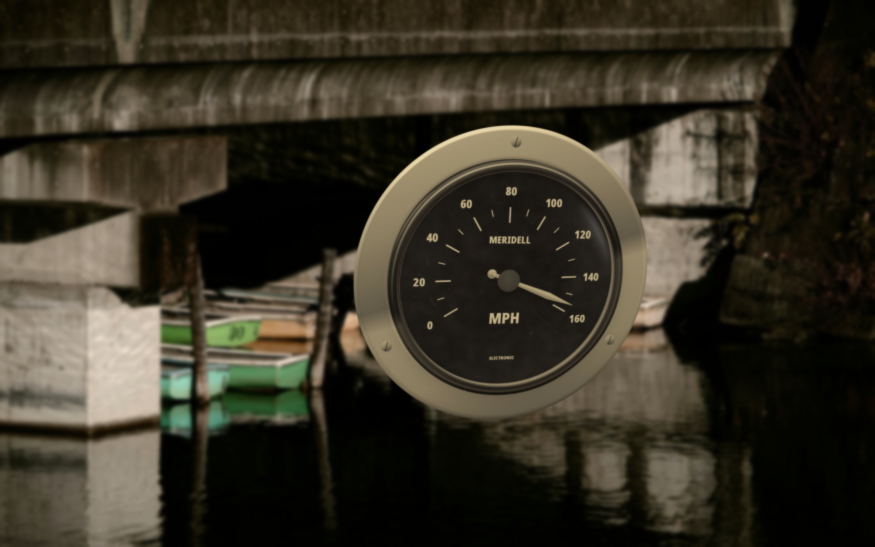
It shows 155 mph
